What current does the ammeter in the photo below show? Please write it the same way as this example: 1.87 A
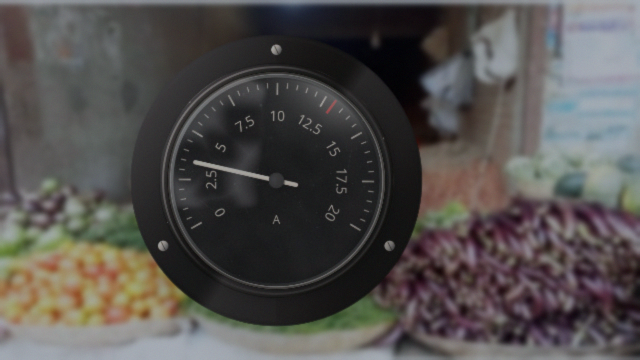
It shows 3.5 A
